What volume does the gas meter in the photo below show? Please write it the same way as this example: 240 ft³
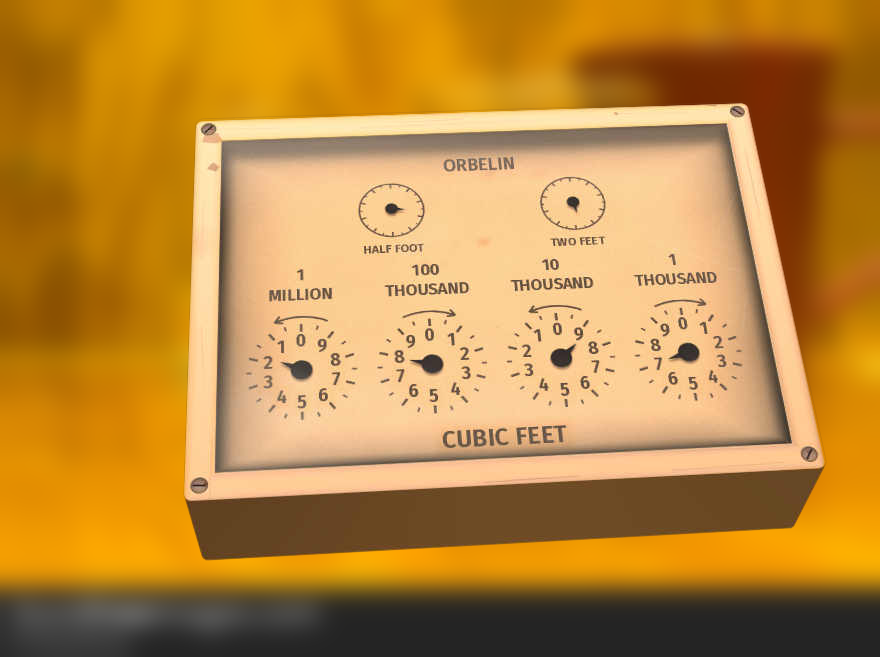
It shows 178700 ft³
